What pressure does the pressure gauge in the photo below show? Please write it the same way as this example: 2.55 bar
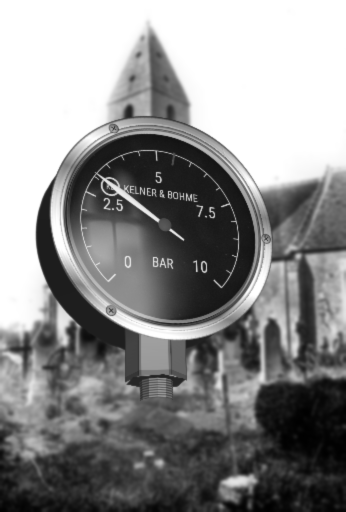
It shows 3 bar
